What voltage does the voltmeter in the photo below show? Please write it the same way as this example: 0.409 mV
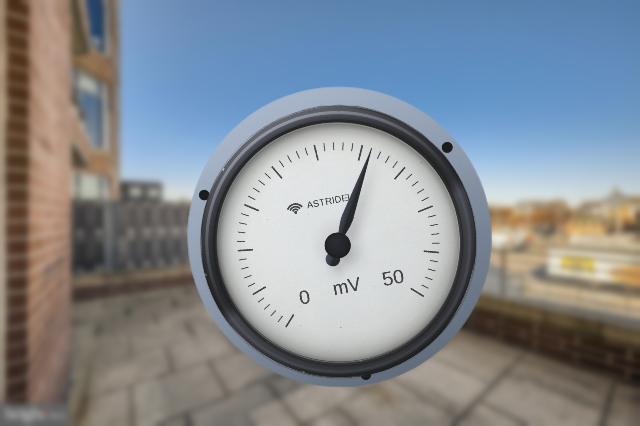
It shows 31 mV
